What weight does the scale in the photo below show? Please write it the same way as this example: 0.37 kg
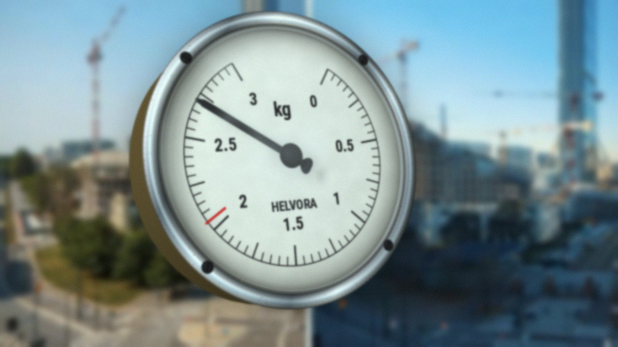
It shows 2.7 kg
